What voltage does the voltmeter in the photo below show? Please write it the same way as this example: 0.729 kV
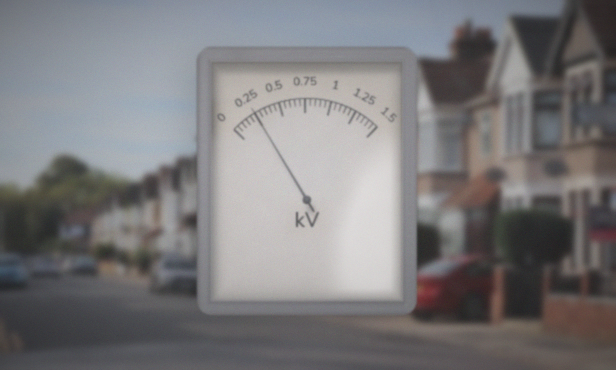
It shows 0.25 kV
